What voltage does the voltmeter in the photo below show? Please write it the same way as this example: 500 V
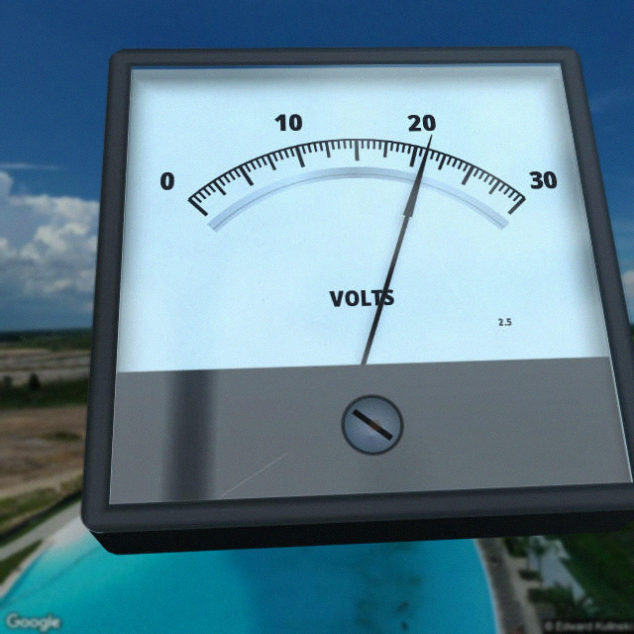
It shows 21 V
